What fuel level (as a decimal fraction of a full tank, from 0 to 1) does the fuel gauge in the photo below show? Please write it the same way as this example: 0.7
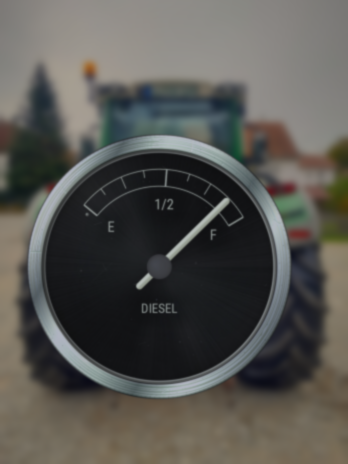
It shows 0.875
